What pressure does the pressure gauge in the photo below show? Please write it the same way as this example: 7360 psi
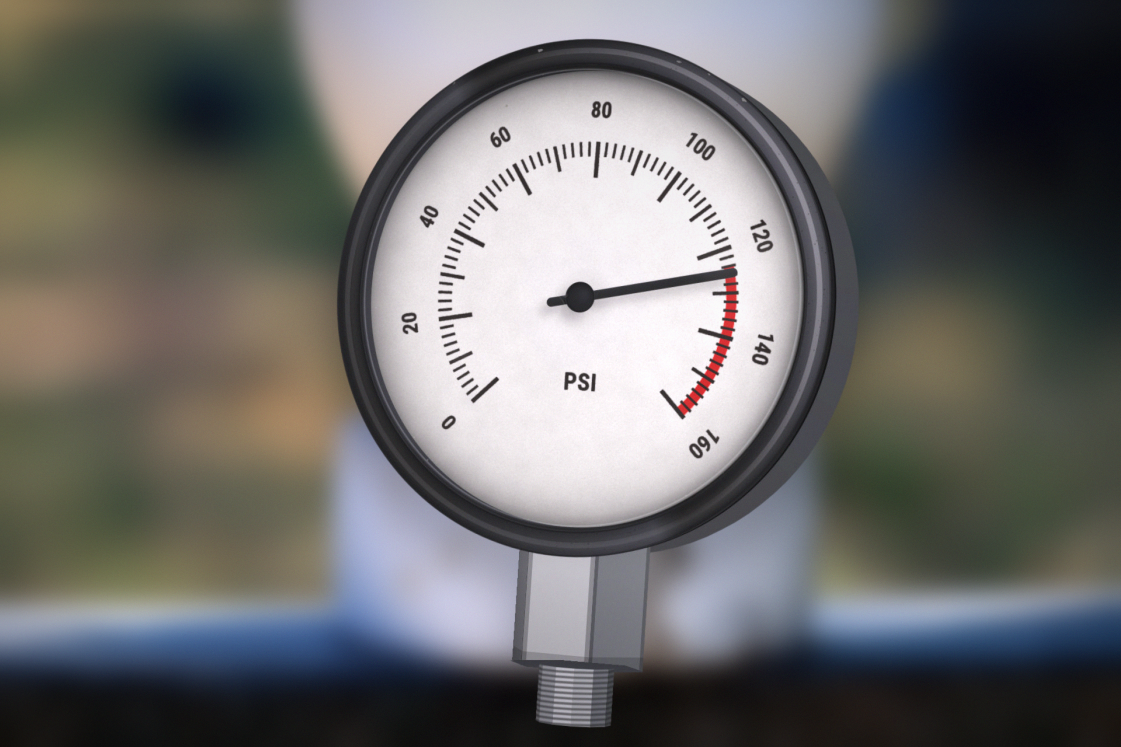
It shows 126 psi
